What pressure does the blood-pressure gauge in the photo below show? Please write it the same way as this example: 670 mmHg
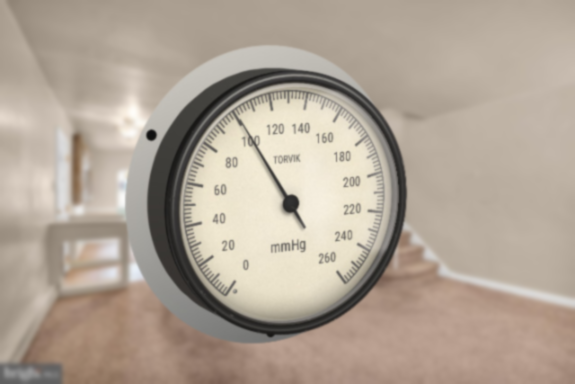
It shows 100 mmHg
